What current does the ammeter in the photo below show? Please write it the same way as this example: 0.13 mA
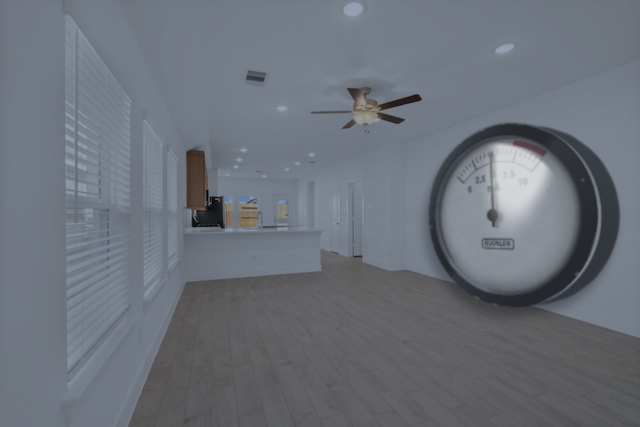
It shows 5 mA
